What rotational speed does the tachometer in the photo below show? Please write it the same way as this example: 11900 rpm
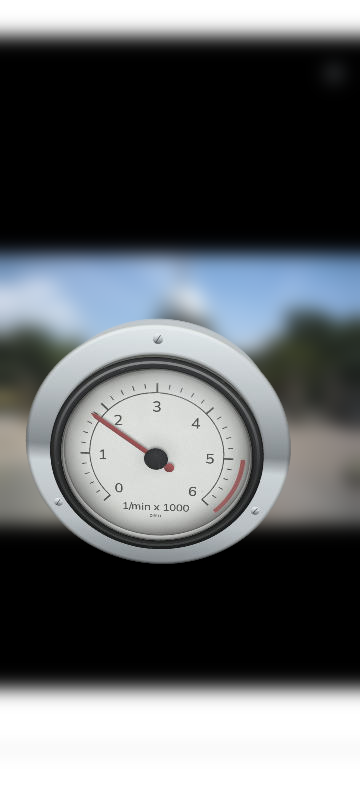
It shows 1800 rpm
